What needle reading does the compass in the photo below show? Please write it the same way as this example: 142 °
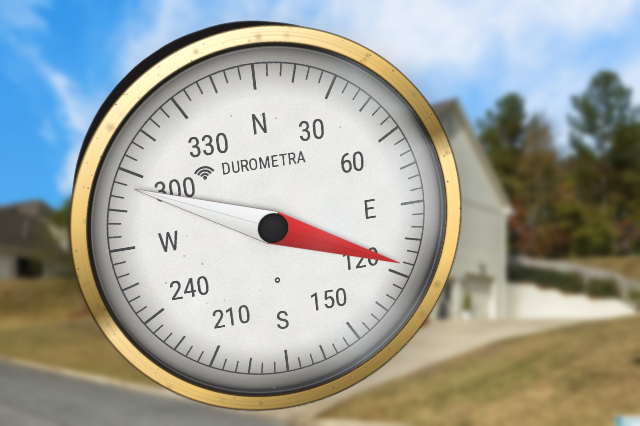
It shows 115 °
